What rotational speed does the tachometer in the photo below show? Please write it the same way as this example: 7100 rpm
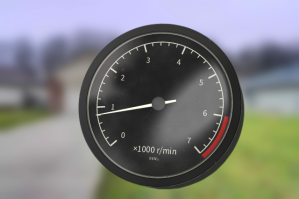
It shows 800 rpm
